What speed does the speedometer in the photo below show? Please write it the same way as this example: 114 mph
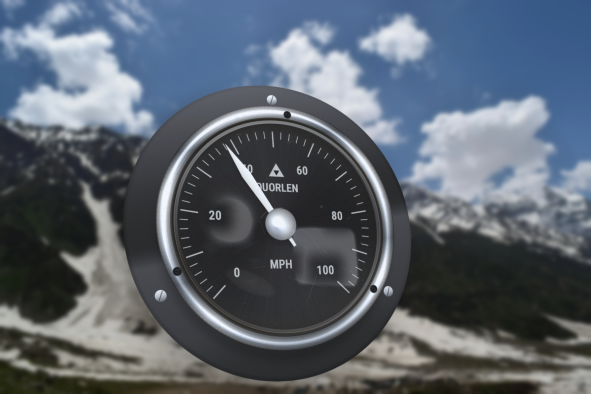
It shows 38 mph
